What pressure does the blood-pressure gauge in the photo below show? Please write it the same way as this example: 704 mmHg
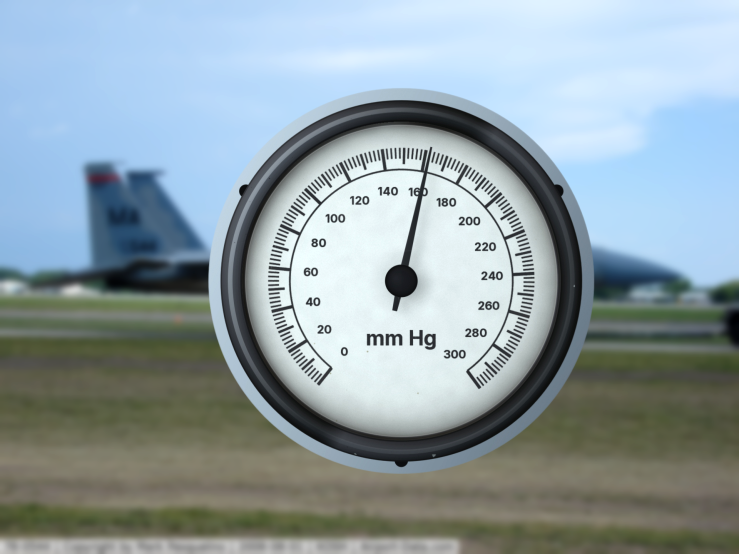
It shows 162 mmHg
